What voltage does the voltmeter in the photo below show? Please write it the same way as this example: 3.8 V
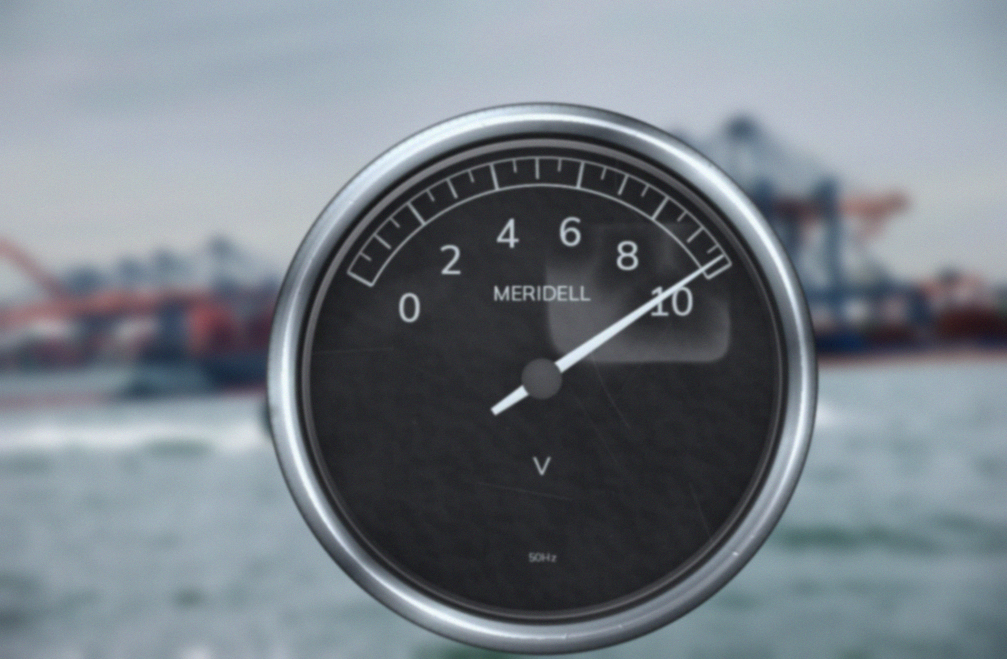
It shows 9.75 V
